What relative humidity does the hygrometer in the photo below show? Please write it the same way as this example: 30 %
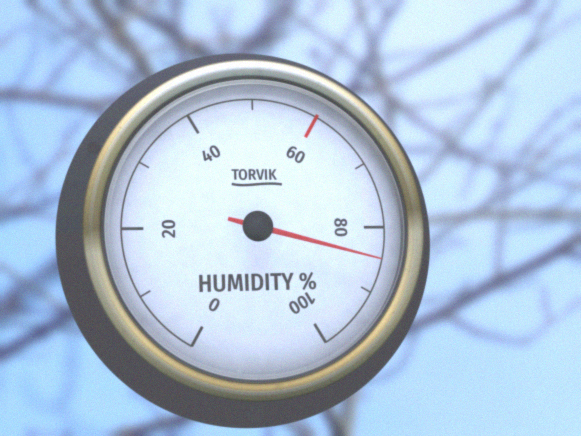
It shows 85 %
